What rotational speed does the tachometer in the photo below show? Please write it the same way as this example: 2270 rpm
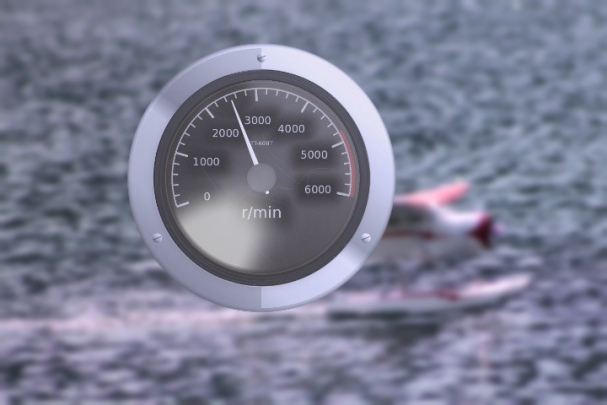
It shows 2500 rpm
